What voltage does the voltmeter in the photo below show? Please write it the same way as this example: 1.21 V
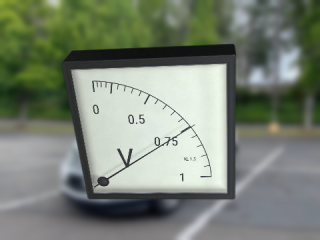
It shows 0.75 V
